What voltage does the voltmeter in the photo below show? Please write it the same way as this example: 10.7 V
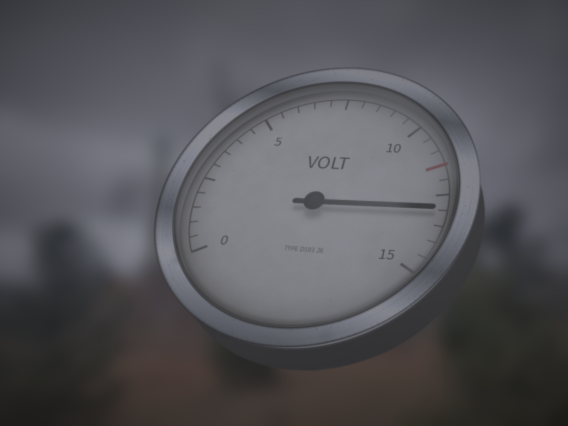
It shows 13 V
